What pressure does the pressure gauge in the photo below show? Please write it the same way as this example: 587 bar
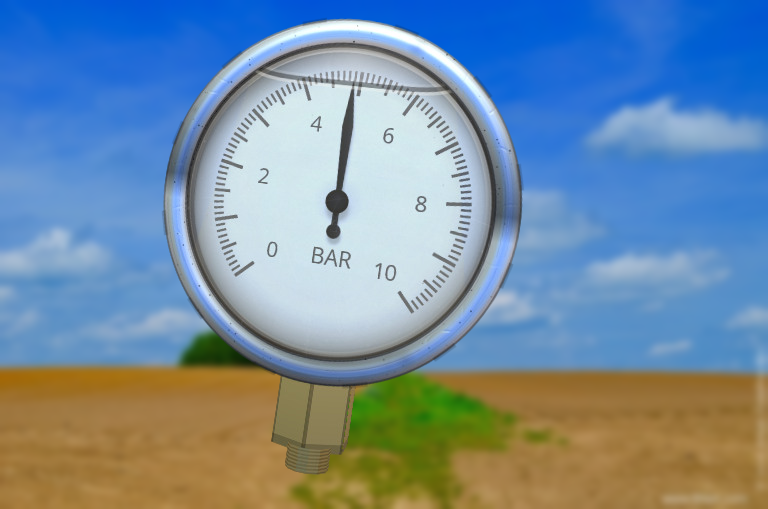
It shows 4.9 bar
